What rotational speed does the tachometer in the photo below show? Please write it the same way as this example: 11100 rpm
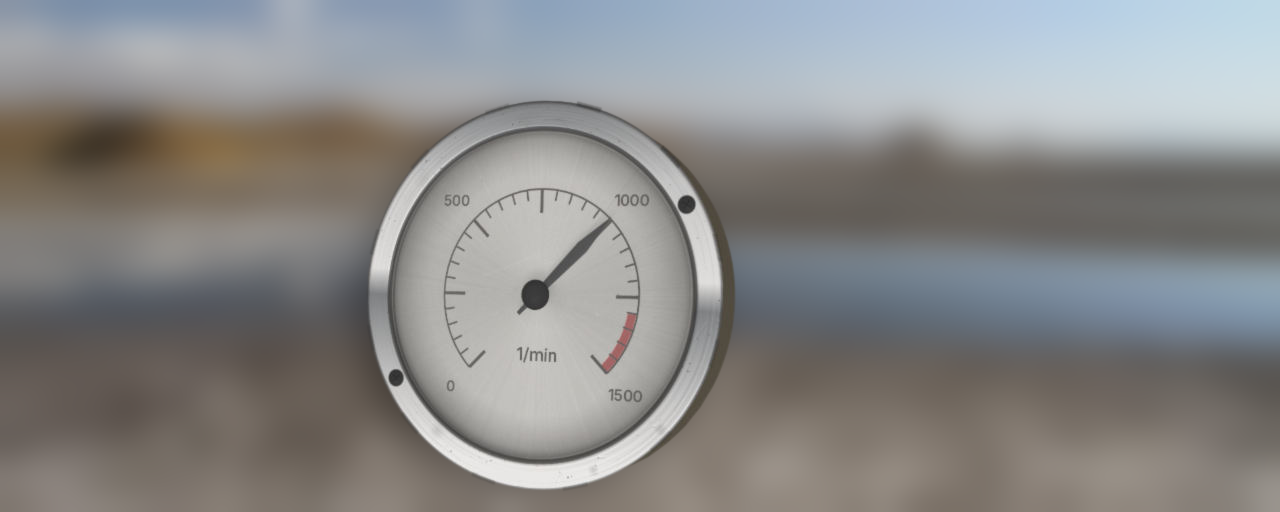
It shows 1000 rpm
